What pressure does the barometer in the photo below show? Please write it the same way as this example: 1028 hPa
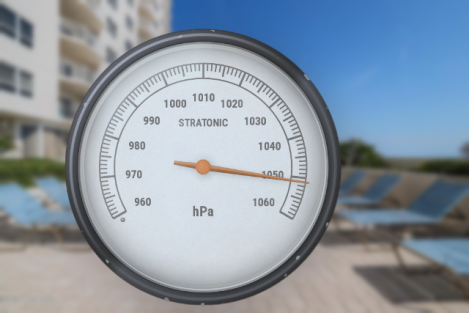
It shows 1051 hPa
